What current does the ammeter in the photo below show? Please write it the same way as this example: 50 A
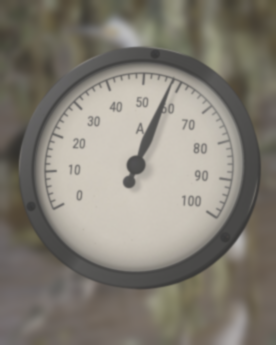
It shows 58 A
